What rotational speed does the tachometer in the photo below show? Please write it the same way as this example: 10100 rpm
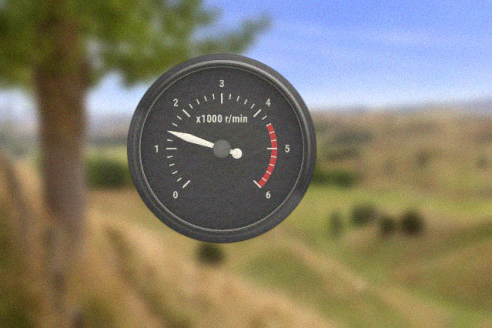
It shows 1400 rpm
